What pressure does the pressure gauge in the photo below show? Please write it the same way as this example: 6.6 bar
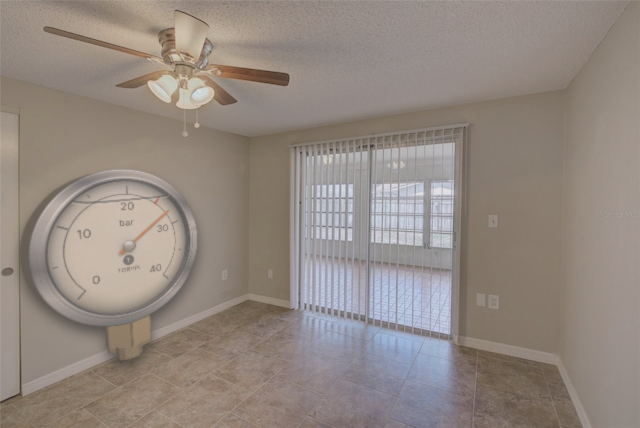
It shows 27.5 bar
